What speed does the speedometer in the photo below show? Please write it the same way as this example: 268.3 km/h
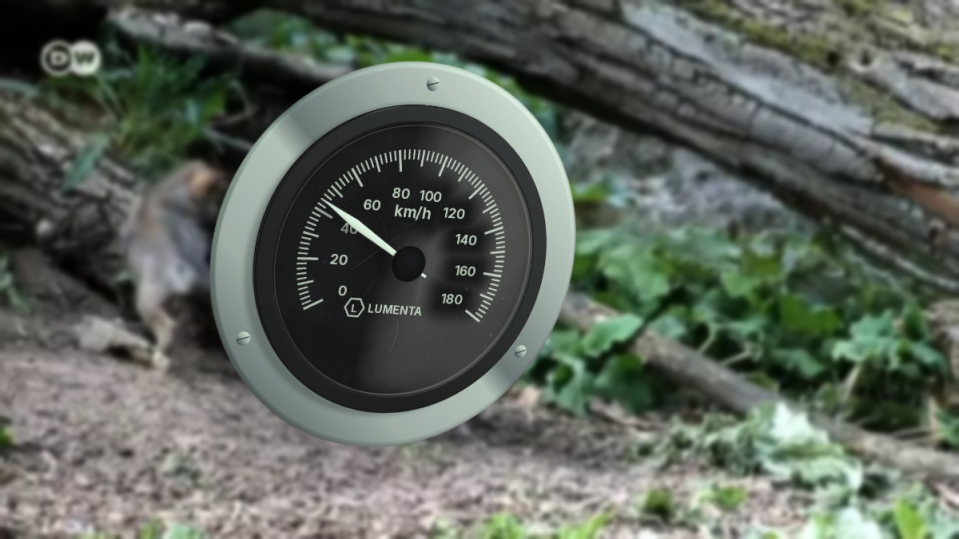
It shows 44 km/h
